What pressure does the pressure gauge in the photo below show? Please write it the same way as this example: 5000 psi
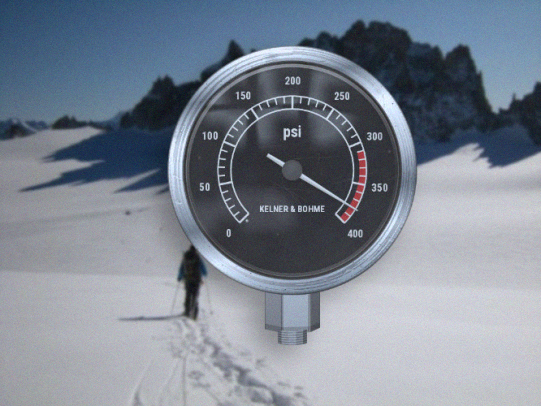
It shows 380 psi
